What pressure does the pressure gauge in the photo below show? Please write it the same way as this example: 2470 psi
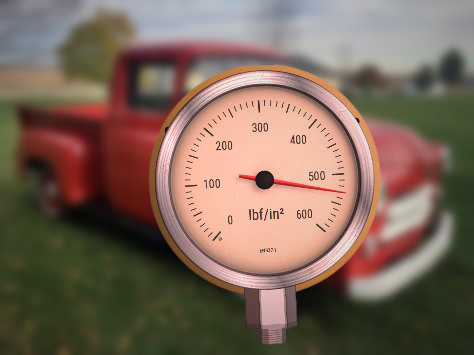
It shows 530 psi
